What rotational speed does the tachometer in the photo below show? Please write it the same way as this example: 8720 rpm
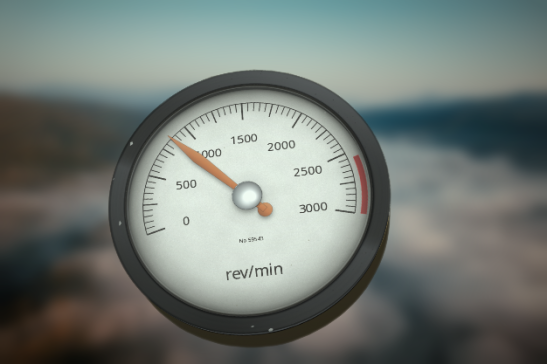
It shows 850 rpm
